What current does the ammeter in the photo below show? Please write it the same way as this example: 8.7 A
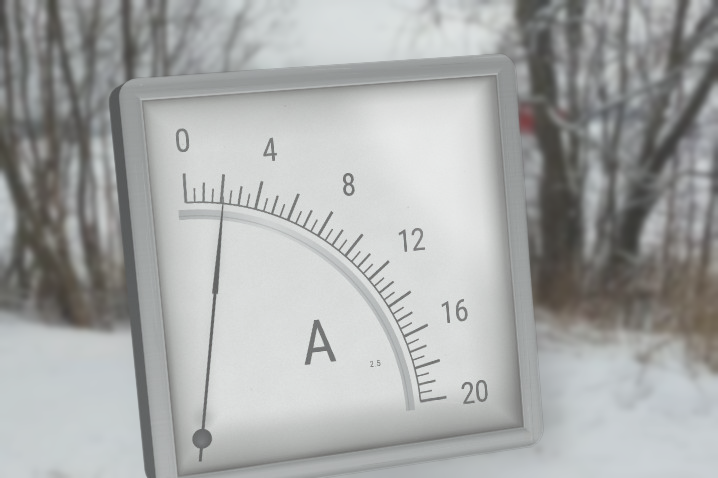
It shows 2 A
